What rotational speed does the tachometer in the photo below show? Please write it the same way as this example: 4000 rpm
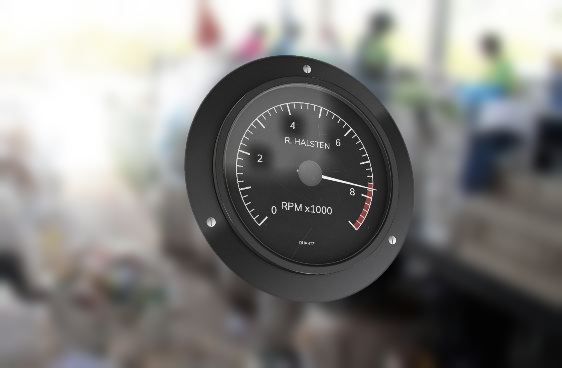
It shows 7800 rpm
